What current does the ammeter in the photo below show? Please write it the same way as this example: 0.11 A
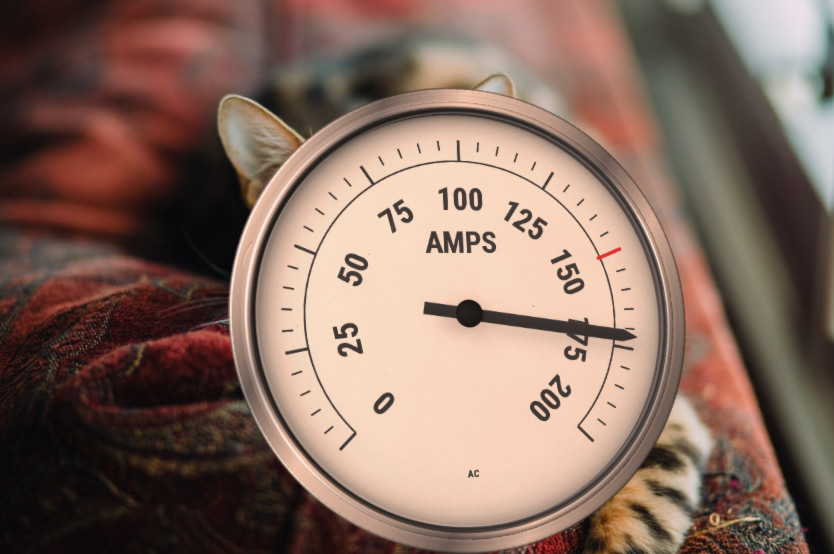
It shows 172.5 A
